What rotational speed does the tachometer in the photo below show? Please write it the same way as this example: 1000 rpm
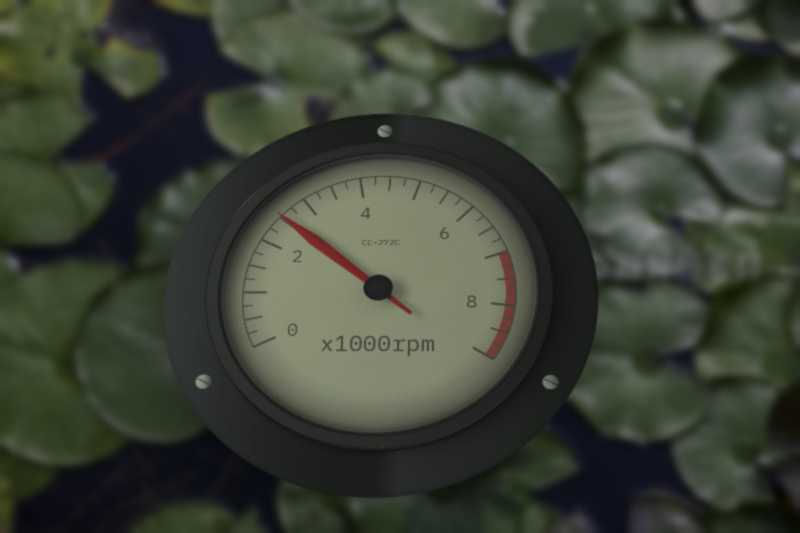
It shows 2500 rpm
